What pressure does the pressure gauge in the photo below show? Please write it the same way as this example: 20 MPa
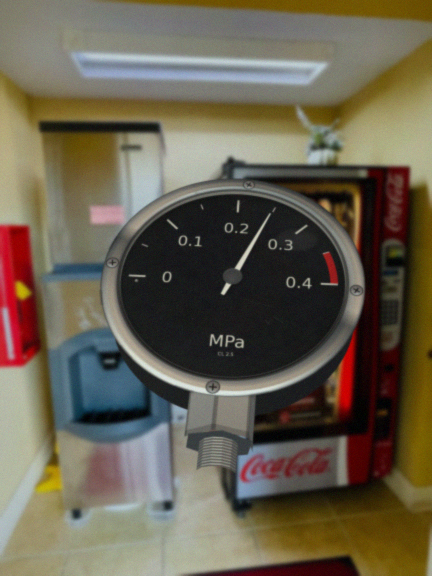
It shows 0.25 MPa
